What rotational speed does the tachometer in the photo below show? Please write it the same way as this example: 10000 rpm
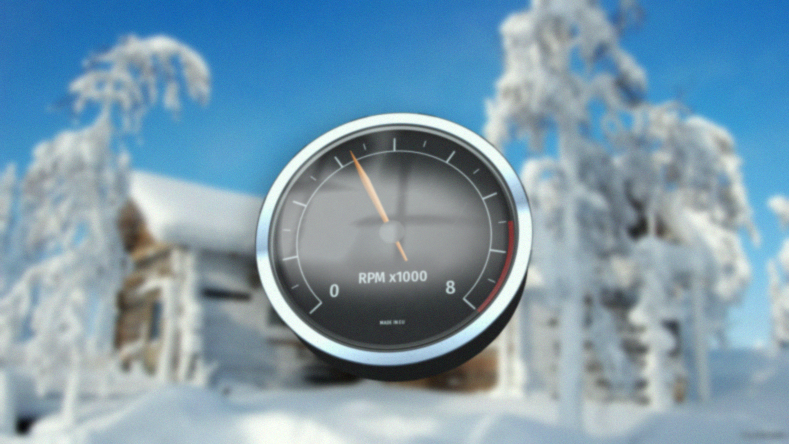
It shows 3250 rpm
